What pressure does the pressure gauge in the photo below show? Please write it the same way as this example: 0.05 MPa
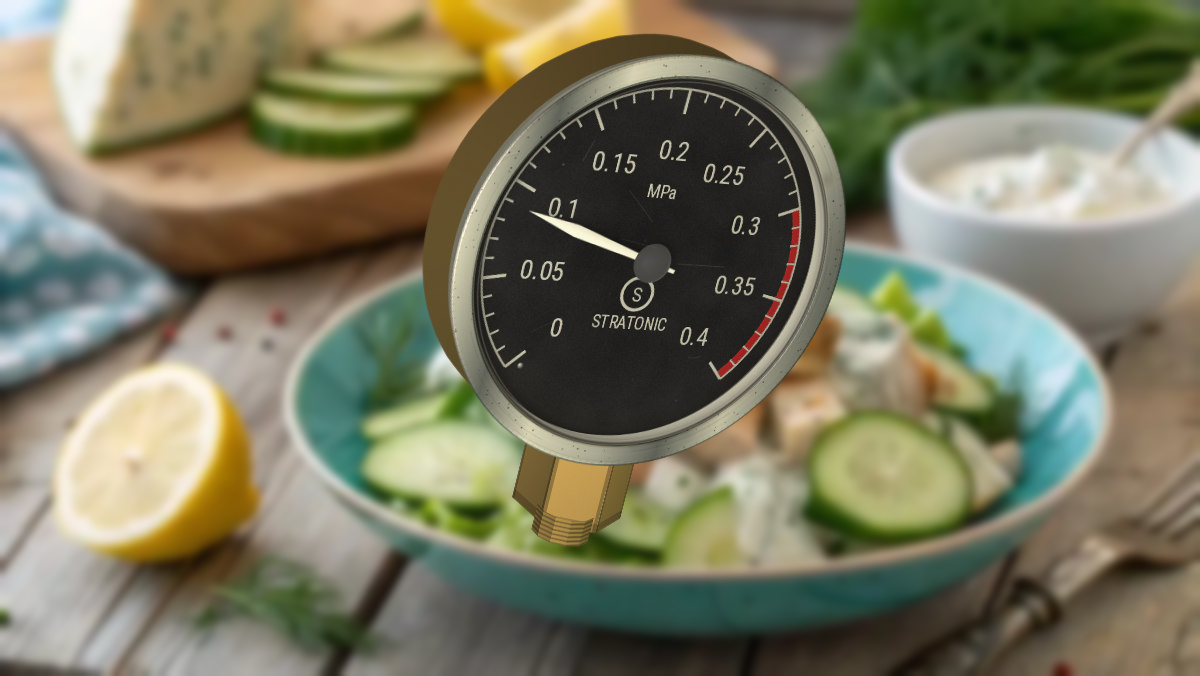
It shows 0.09 MPa
